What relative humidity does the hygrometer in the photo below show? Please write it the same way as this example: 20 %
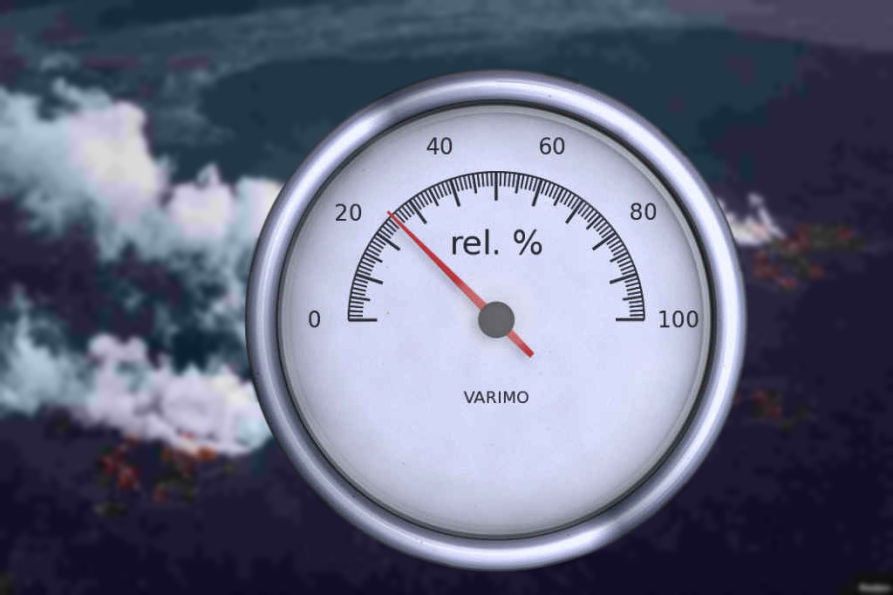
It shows 25 %
